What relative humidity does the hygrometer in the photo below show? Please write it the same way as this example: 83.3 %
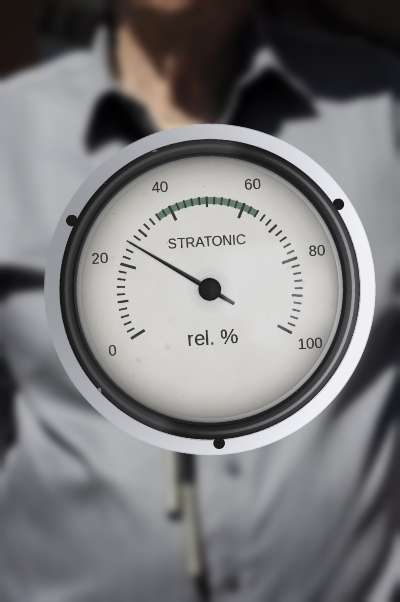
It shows 26 %
